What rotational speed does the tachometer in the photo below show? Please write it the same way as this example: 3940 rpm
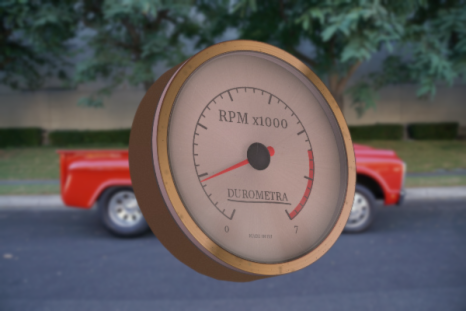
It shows 900 rpm
